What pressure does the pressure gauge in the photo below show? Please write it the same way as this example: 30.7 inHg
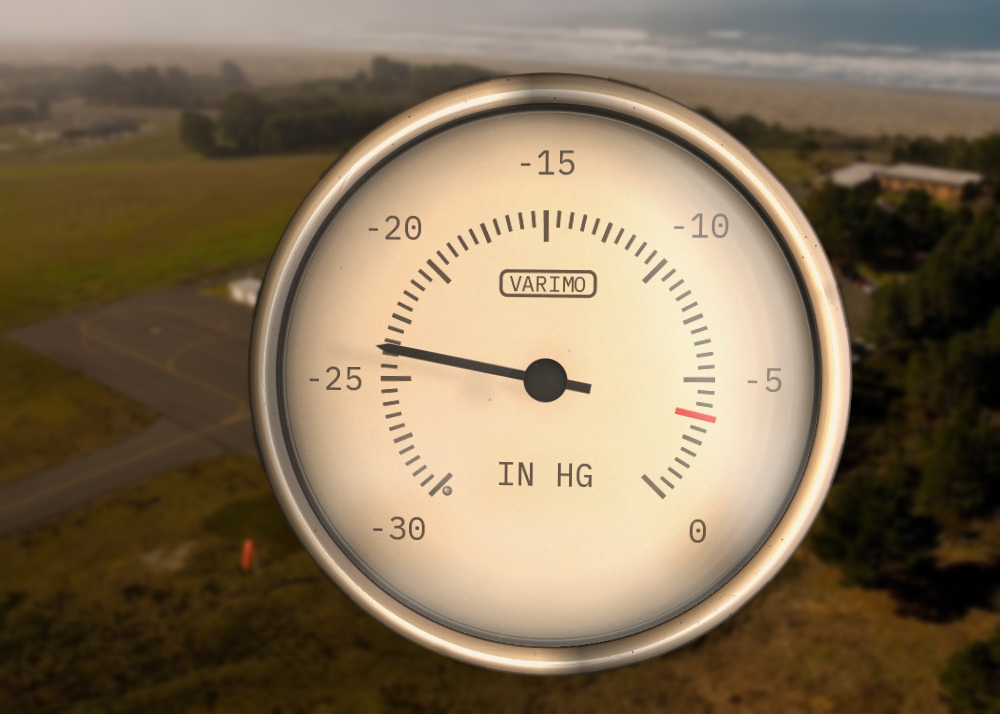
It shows -23.75 inHg
